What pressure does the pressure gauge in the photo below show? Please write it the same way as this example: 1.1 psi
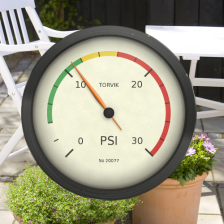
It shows 11 psi
